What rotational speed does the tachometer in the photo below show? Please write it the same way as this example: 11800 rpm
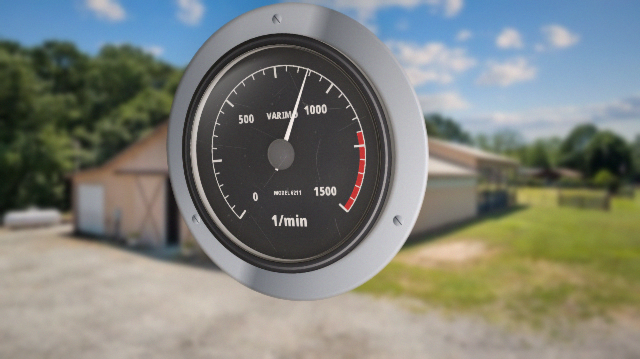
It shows 900 rpm
